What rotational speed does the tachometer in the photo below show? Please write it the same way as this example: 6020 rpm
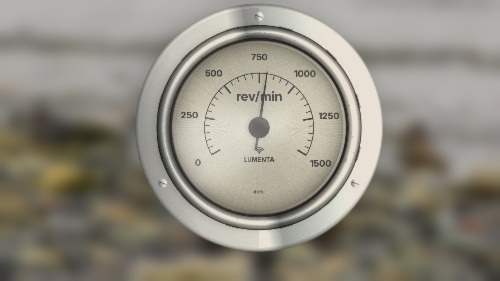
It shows 800 rpm
